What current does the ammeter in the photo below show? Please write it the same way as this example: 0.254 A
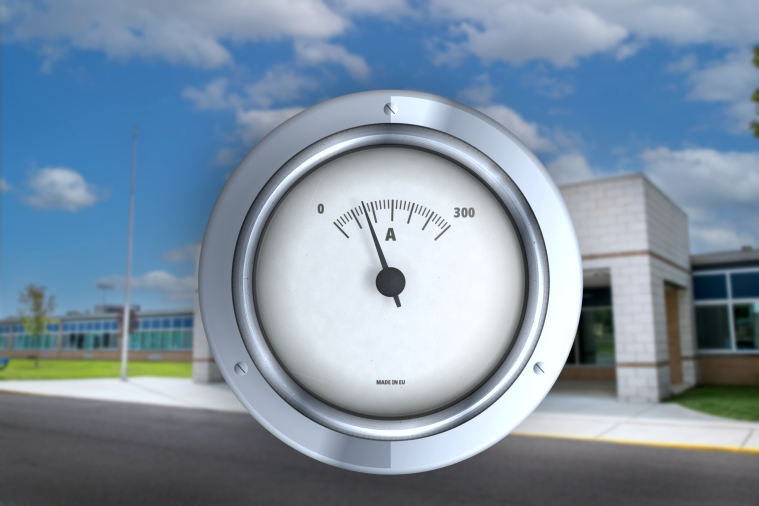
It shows 80 A
